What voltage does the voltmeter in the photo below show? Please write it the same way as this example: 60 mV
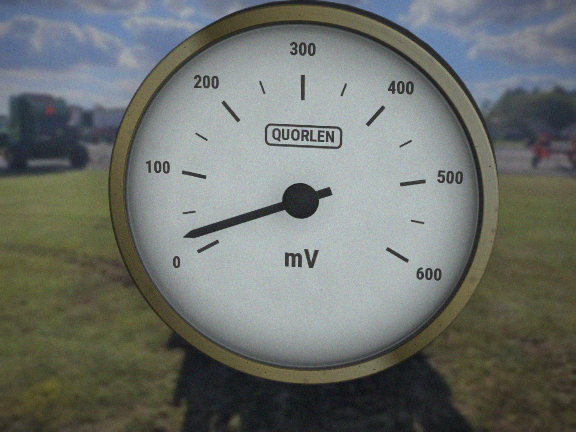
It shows 25 mV
